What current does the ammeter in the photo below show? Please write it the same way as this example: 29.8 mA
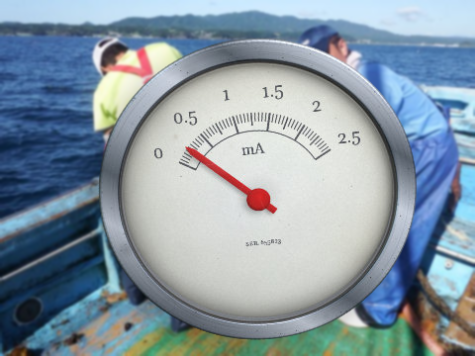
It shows 0.25 mA
